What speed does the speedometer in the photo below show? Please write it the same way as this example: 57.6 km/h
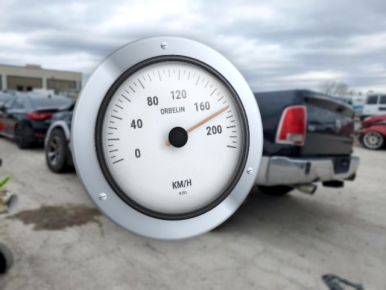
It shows 180 km/h
